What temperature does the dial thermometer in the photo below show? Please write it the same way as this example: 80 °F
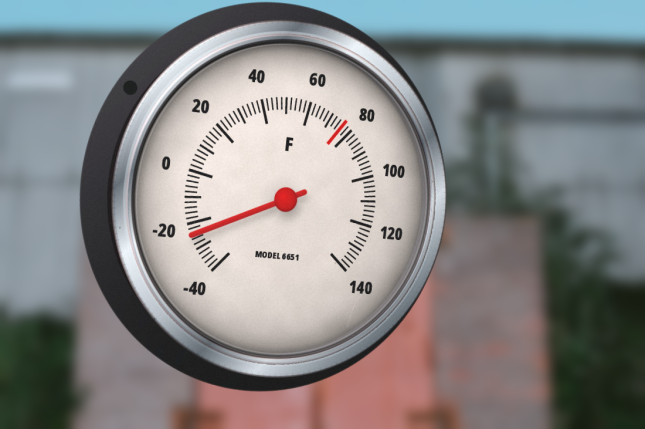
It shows -24 °F
